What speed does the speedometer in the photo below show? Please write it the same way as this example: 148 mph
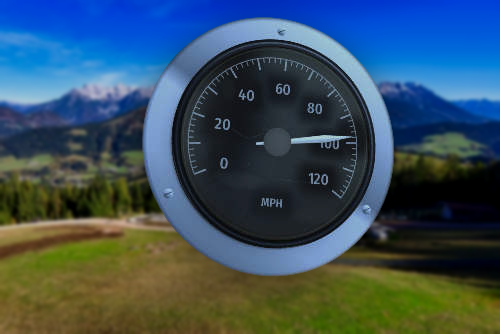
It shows 98 mph
